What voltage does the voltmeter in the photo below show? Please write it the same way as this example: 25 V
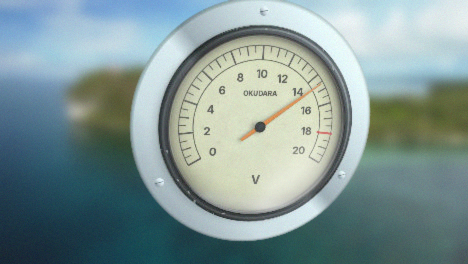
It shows 14.5 V
